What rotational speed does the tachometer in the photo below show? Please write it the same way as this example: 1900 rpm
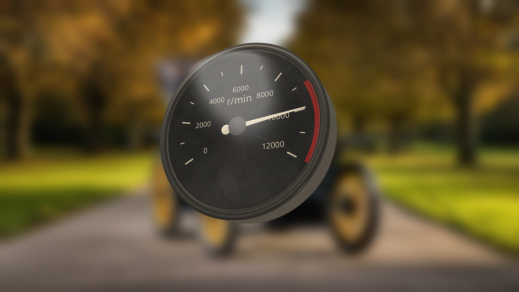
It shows 10000 rpm
